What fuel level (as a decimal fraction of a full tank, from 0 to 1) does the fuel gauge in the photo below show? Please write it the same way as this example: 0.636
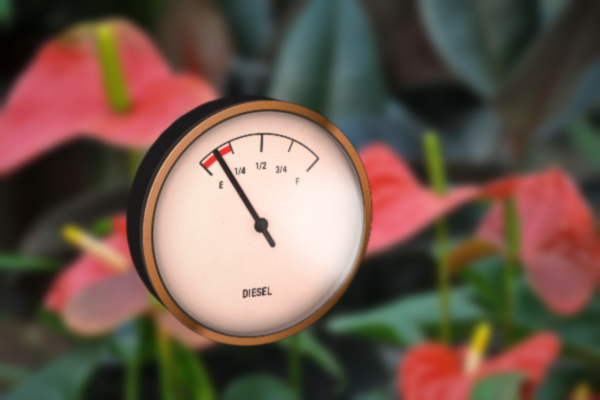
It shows 0.125
